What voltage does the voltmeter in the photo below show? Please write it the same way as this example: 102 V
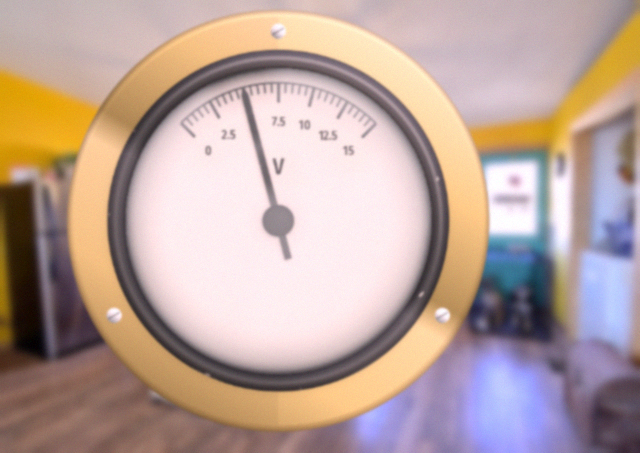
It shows 5 V
